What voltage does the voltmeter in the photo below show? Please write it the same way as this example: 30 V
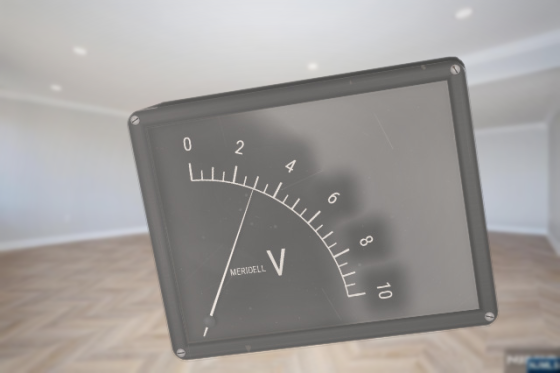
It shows 3 V
